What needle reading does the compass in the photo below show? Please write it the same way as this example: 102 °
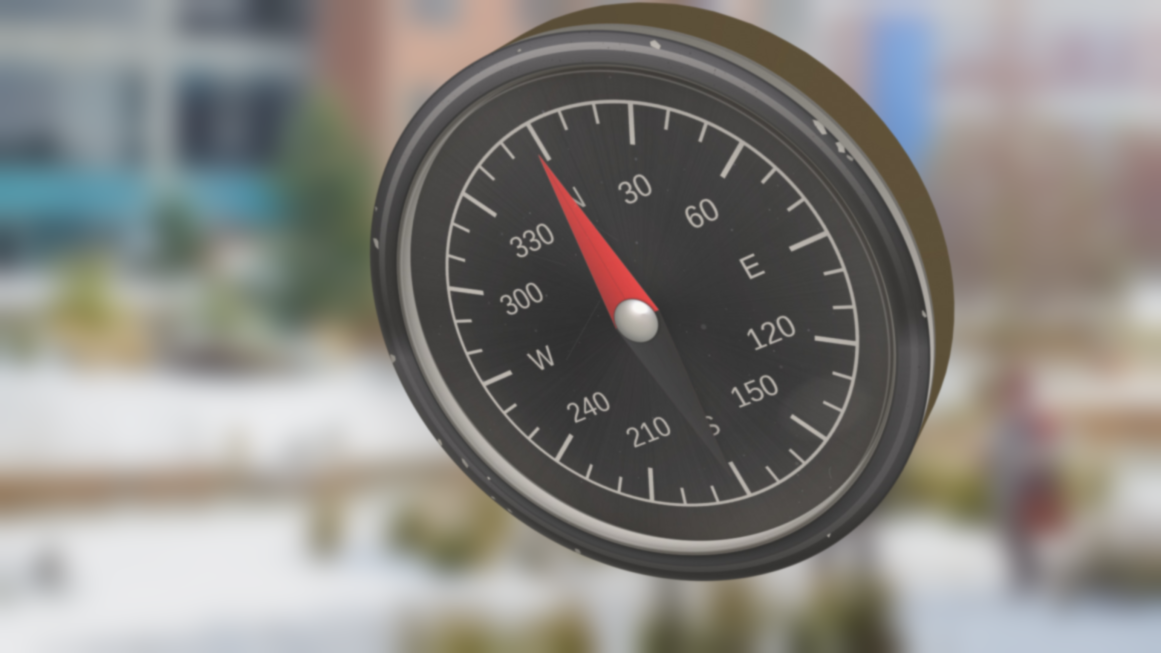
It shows 0 °
